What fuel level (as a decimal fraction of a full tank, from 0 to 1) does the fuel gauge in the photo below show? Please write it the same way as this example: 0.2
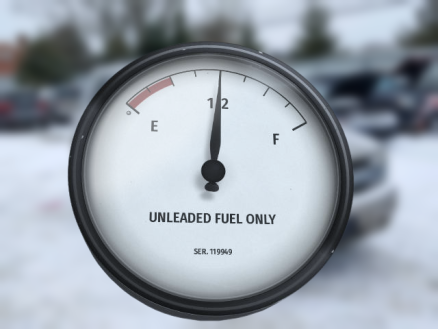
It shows 0.5
